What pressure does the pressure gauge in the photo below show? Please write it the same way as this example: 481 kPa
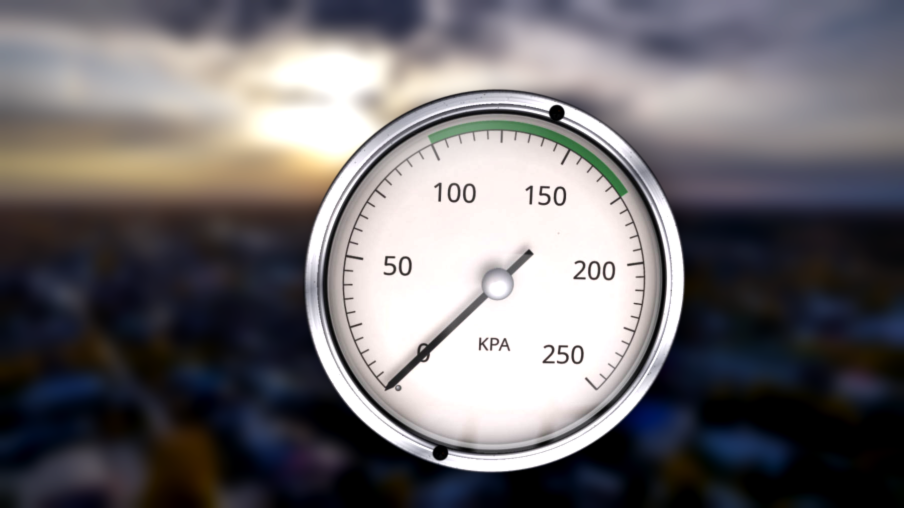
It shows 0 kPa
